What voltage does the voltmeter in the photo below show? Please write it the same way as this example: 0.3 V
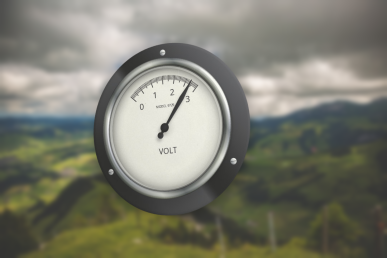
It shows 2.75 V
